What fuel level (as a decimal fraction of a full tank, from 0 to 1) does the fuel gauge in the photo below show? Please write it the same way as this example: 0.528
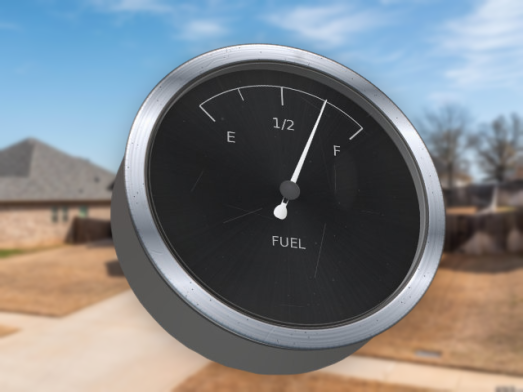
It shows 0.75
